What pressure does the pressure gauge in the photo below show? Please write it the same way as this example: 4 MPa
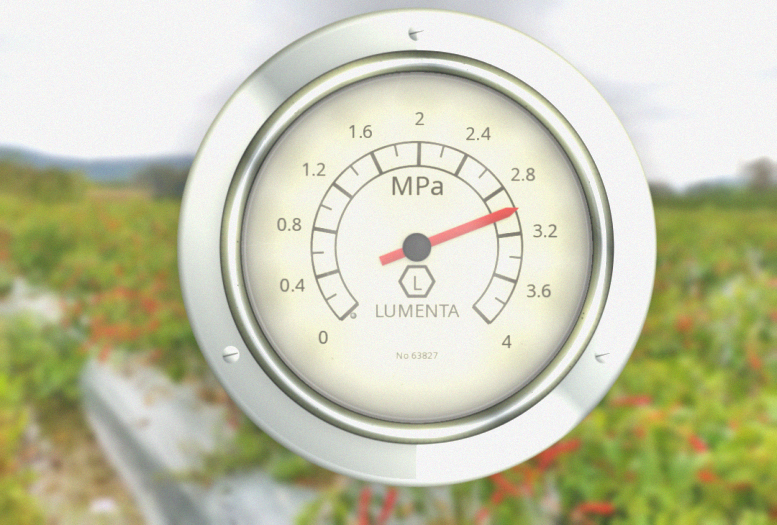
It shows 3 MPa
